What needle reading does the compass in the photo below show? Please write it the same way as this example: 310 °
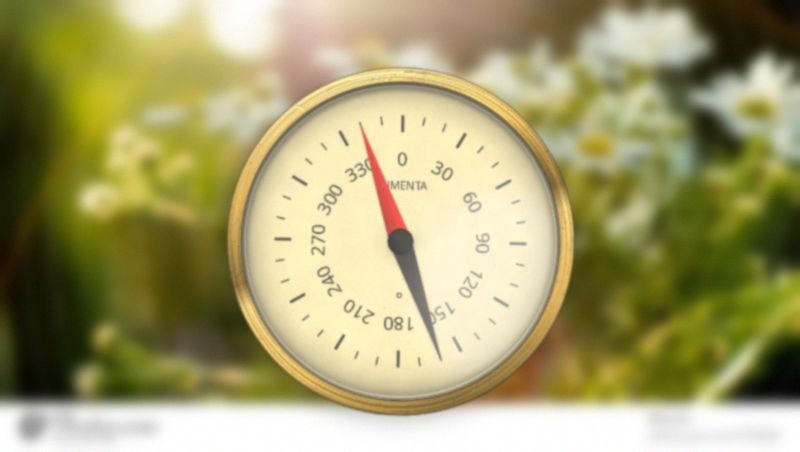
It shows 340 °
